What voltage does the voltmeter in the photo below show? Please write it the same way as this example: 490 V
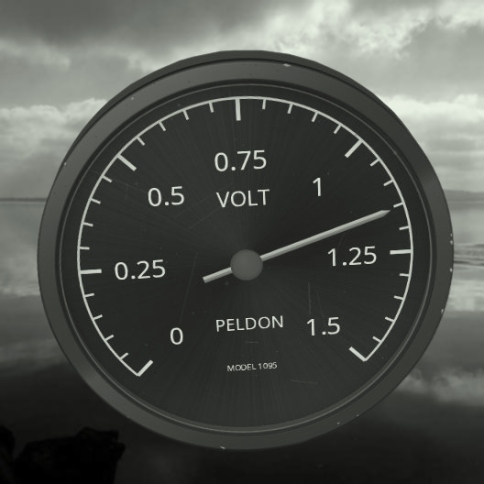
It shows 1.15 V
